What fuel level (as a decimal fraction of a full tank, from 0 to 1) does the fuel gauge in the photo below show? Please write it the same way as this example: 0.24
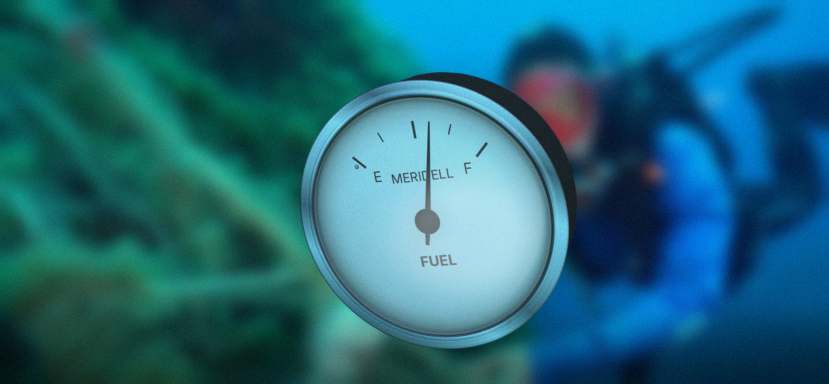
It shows 0.625
